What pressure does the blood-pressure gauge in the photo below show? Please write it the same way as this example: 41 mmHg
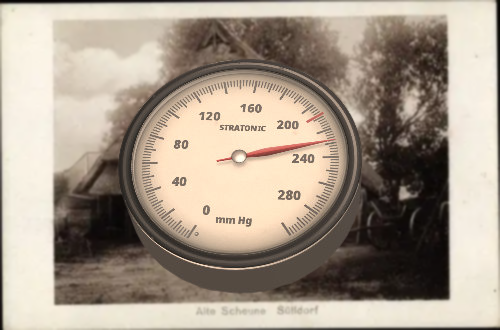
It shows 230 mmHg
